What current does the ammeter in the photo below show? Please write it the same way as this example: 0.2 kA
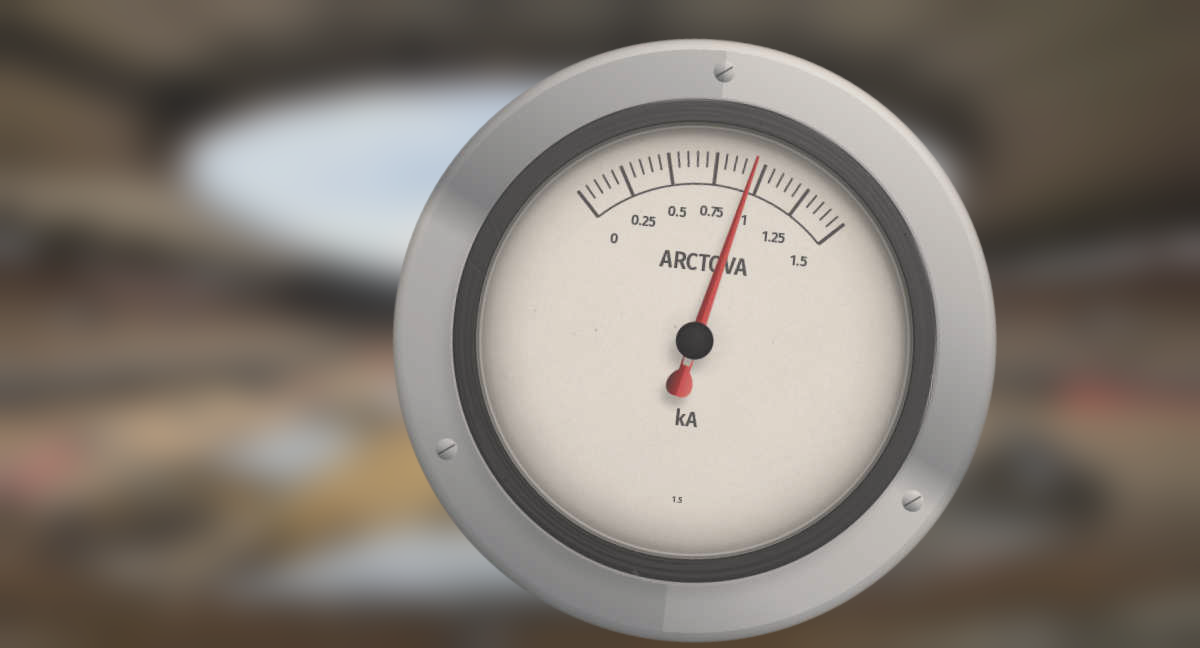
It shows 0.95 kA
